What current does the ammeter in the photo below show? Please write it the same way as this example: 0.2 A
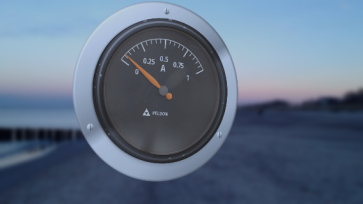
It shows 0.05 A
